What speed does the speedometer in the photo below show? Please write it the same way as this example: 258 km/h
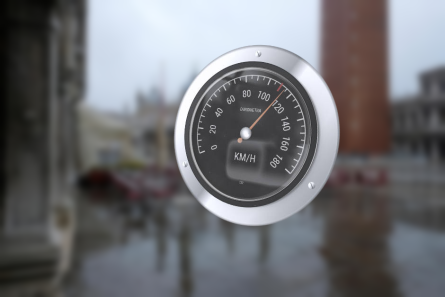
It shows 115 km/h
